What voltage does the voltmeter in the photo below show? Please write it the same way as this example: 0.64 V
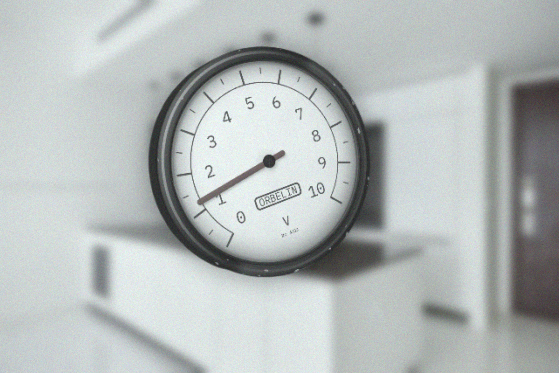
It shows 1.25 V
